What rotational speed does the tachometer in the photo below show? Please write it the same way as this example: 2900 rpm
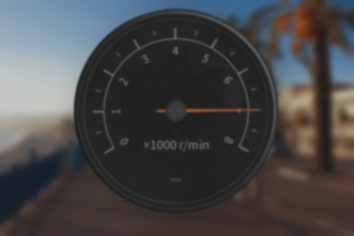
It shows 7000 rpm
